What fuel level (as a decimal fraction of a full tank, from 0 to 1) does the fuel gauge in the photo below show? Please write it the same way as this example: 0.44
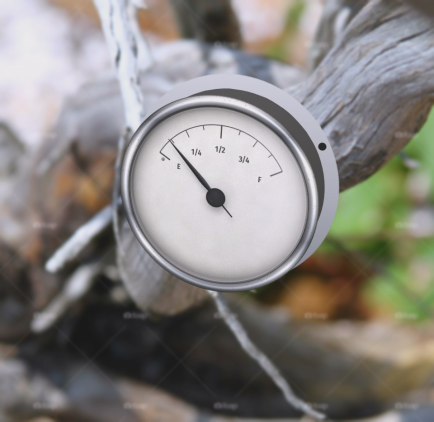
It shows 0.125
